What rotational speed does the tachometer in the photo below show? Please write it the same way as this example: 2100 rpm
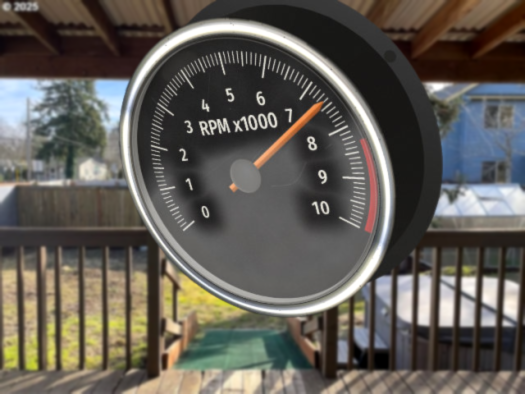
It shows 7400 rpm
